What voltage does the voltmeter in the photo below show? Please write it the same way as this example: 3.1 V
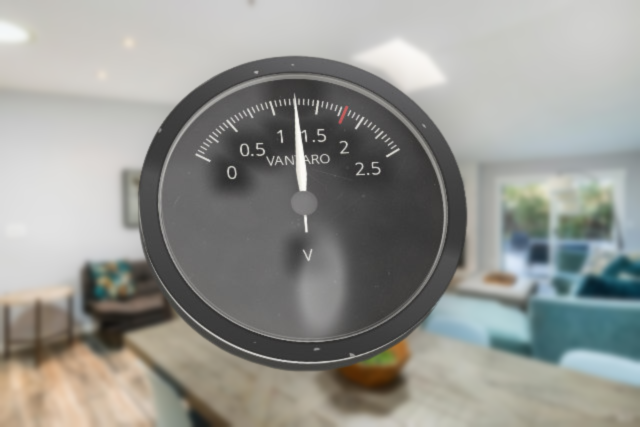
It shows 1.25 V
